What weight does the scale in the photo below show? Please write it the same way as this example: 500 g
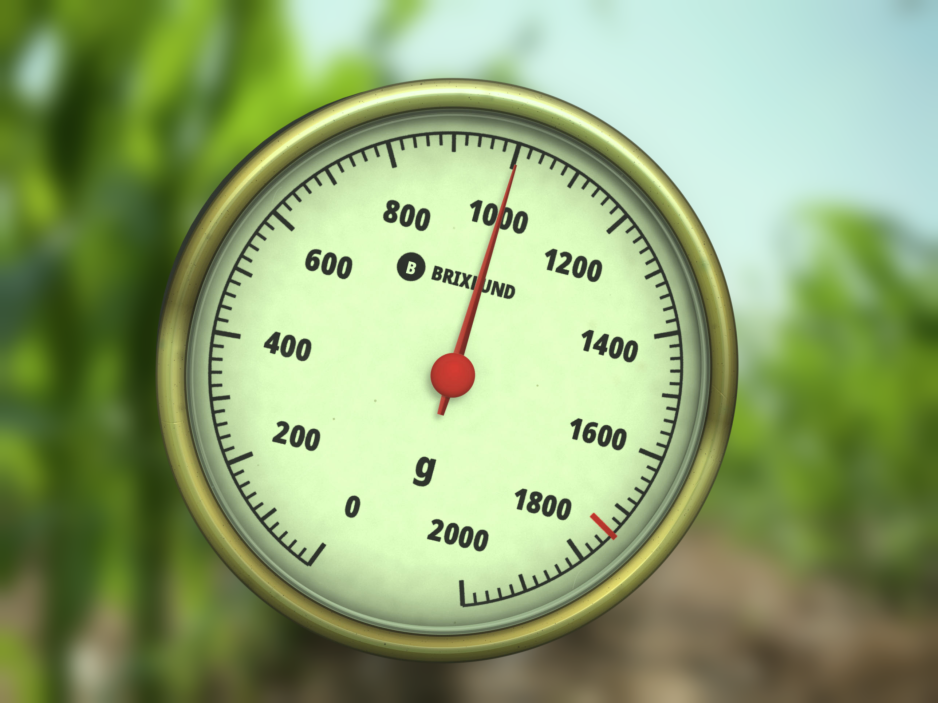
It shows 1000 g
